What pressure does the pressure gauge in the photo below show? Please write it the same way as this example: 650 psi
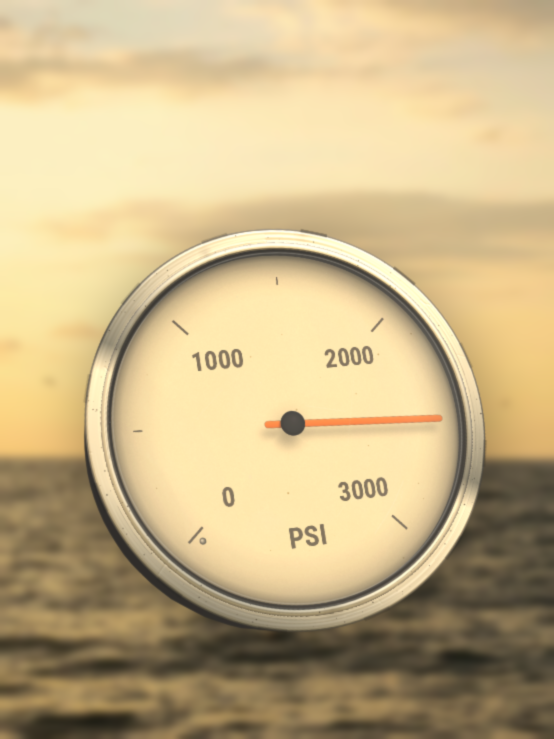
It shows 2500 psi
